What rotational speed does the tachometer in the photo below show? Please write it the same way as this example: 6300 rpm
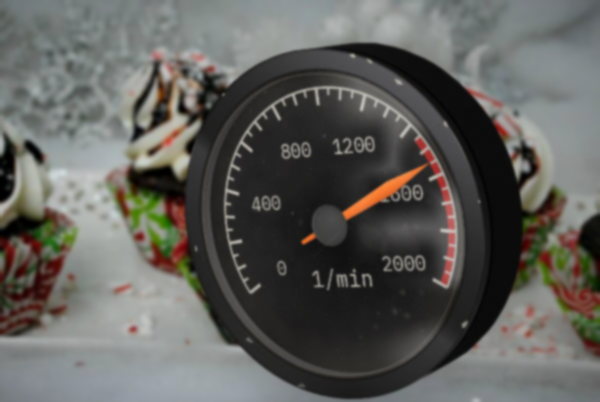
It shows 1550 rpm
